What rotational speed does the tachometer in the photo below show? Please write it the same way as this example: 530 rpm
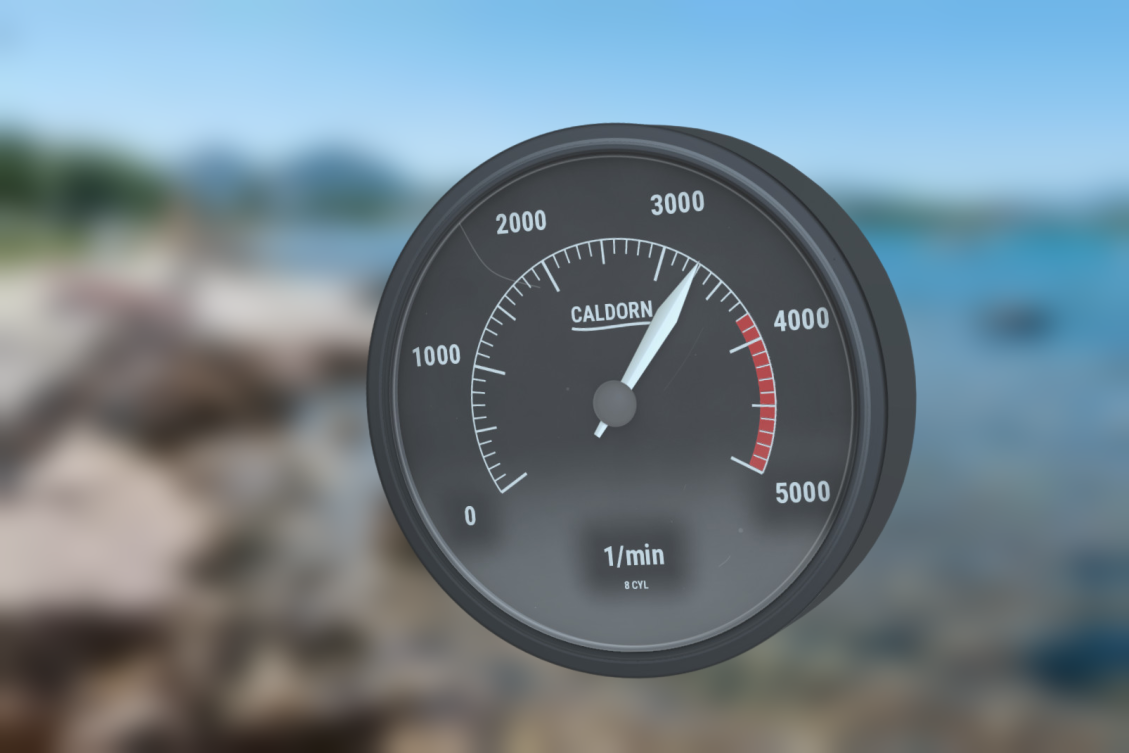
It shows 3300 rpm
